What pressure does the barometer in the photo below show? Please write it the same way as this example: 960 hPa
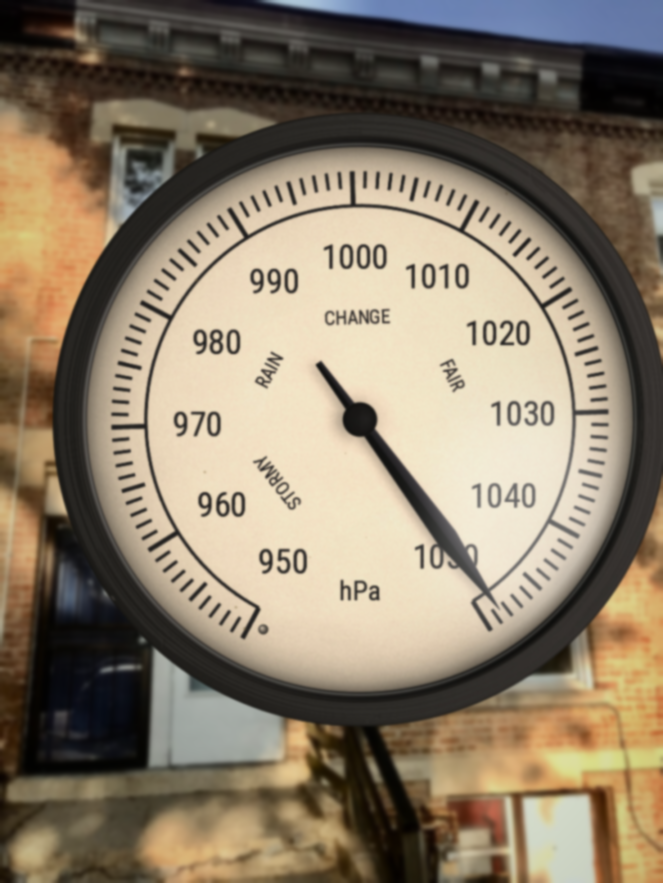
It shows 1048.5 hPa
